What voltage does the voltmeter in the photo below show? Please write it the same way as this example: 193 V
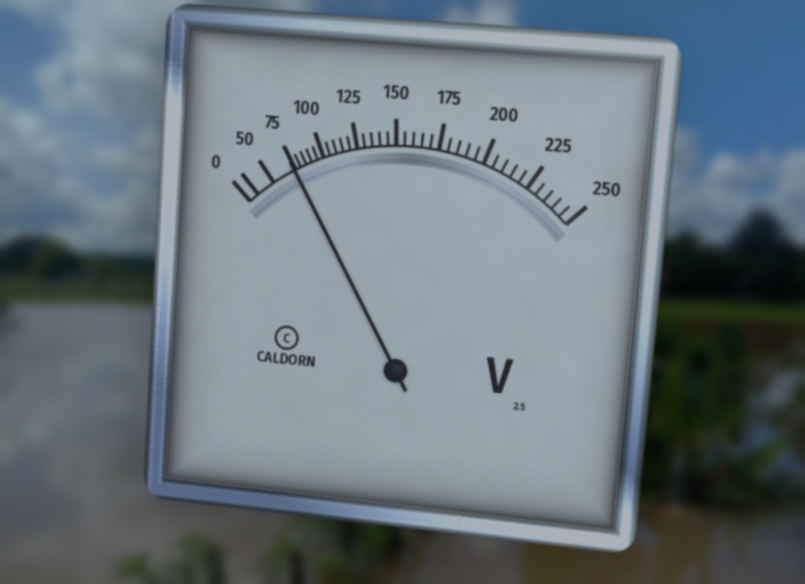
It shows 75 V
